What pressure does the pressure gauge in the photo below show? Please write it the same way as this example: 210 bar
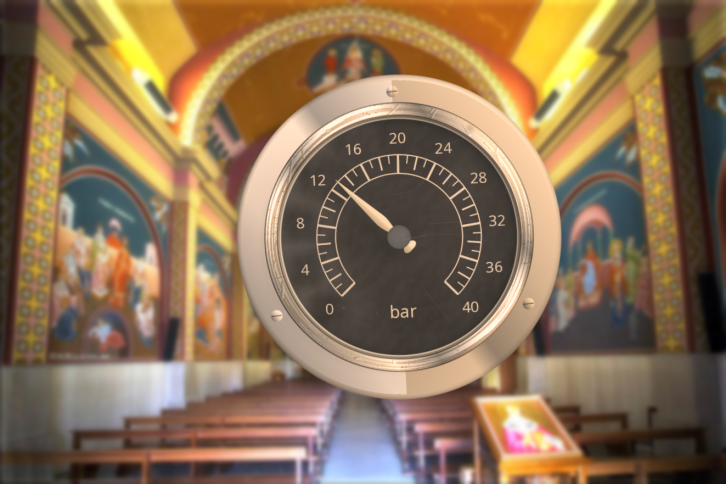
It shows 13 bar
